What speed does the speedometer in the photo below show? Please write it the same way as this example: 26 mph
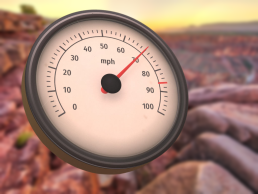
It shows 70 mph
